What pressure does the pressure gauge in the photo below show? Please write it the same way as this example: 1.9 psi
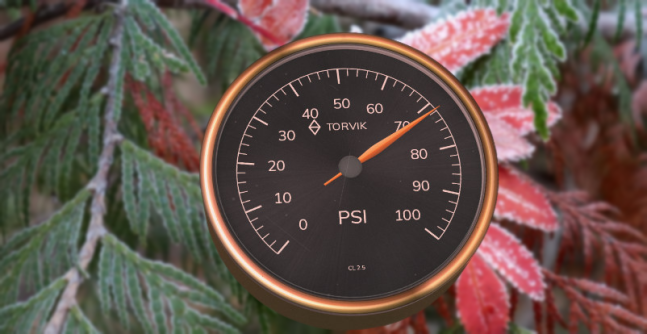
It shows 72 psi
